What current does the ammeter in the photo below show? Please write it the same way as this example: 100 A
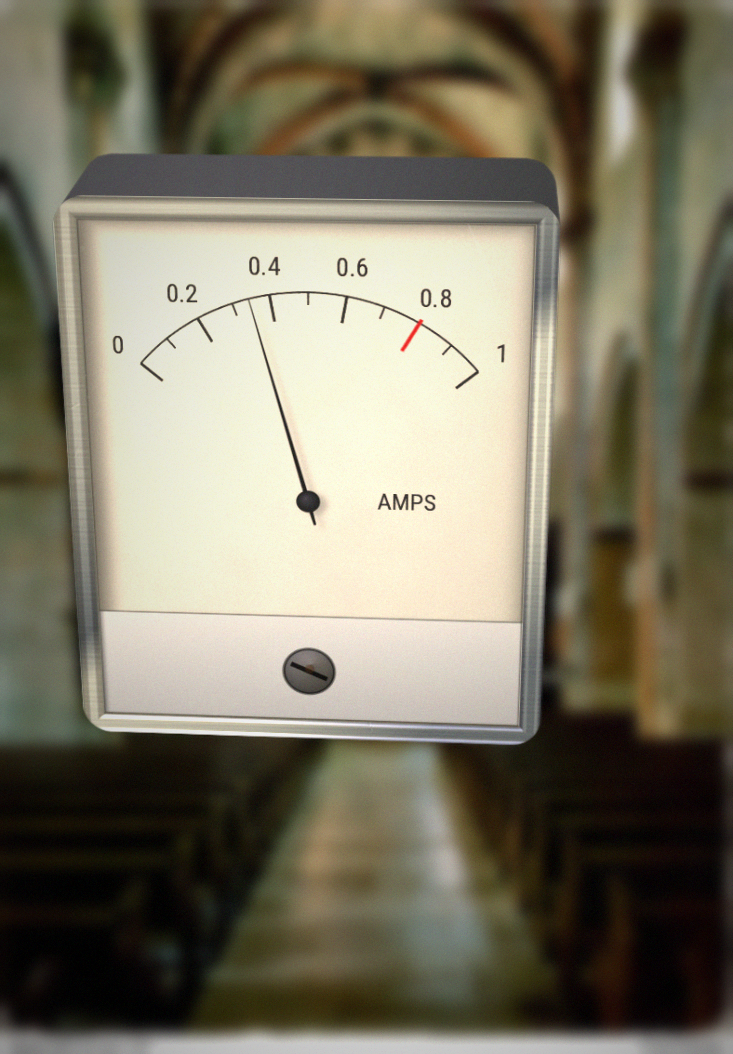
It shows 0.35 A
